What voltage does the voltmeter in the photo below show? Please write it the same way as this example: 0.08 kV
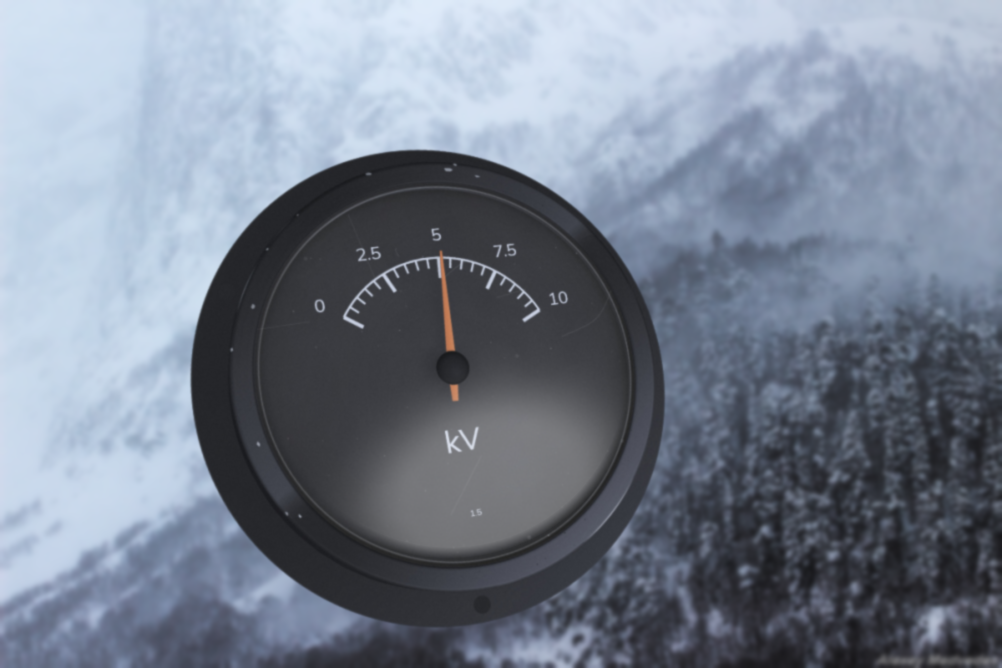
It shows 5 kV
